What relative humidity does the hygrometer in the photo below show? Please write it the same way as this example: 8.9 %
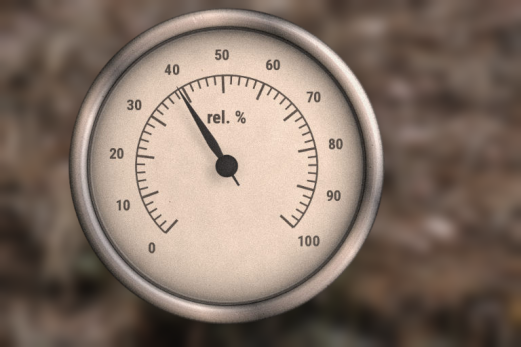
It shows 39 %
